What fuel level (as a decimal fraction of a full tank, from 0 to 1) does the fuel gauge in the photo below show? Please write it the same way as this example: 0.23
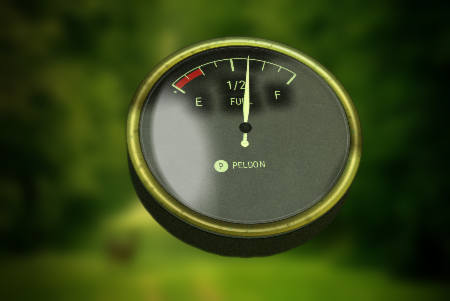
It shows 0.625
